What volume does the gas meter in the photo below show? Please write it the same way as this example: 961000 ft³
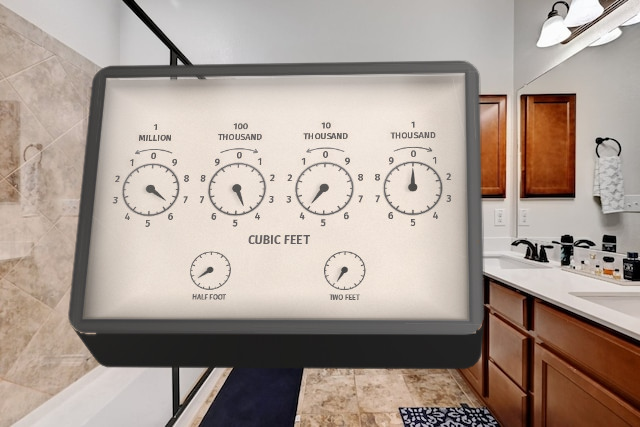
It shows 644000 ft³
